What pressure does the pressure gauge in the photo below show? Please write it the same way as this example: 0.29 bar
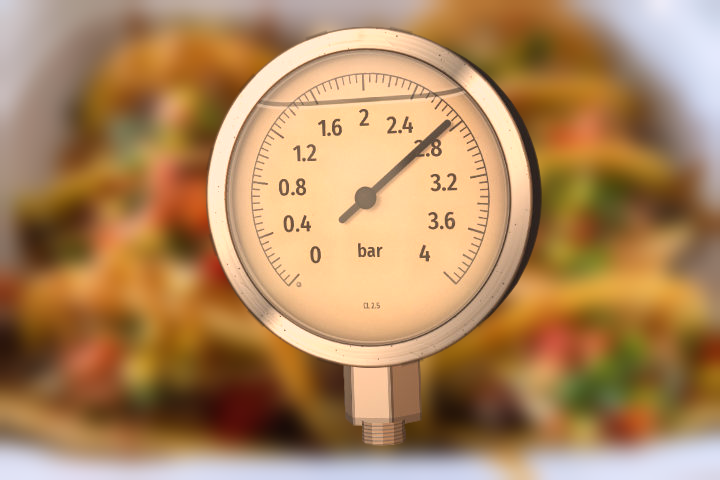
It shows 2.75 bar
